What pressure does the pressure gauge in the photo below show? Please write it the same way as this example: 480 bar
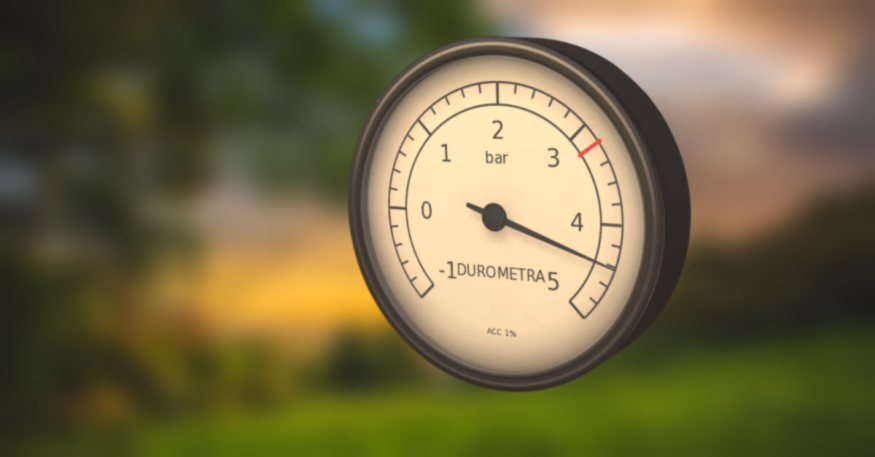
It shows 4.4 bar
